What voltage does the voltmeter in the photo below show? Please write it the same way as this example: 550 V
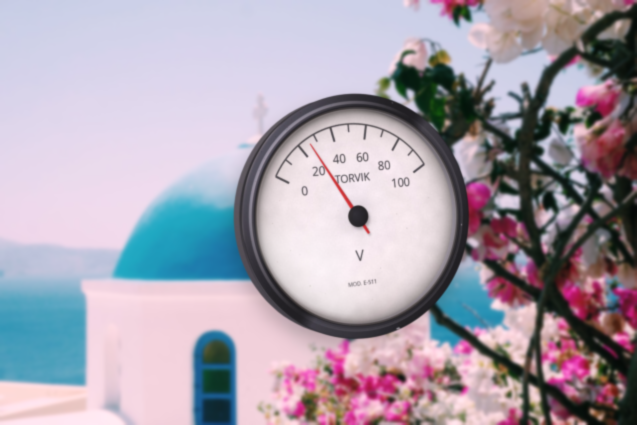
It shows 25 V
